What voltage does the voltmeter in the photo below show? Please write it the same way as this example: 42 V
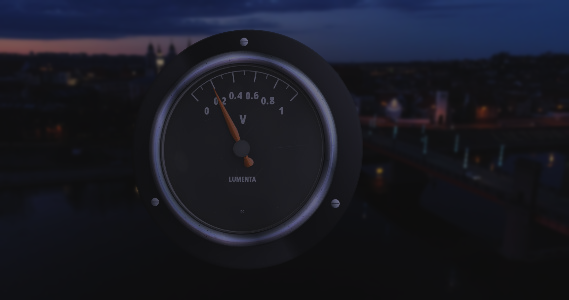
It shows 0.2 V
